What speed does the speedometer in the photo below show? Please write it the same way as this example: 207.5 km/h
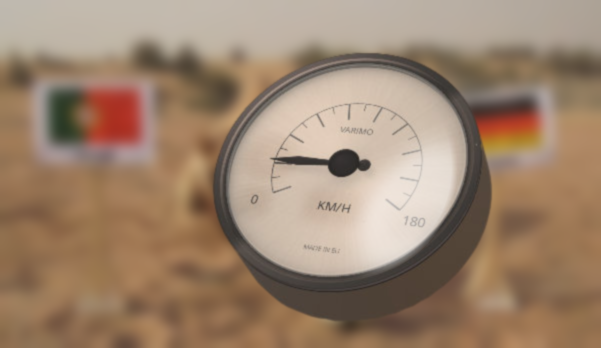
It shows 20 km/h
